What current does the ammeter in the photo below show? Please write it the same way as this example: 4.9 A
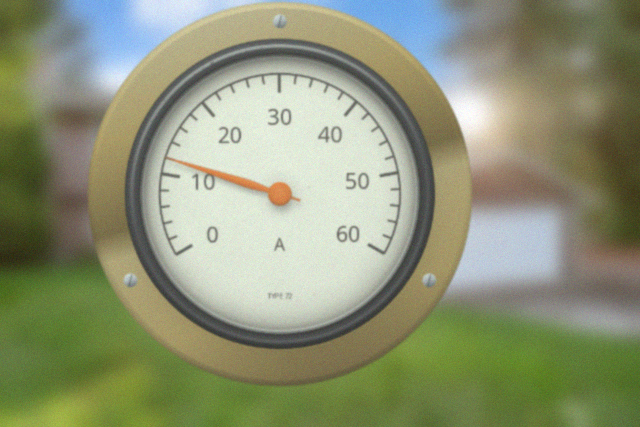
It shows 12 A
